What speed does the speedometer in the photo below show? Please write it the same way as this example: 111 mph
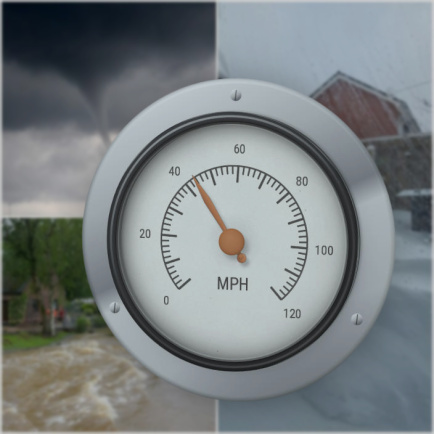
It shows 44 mph
